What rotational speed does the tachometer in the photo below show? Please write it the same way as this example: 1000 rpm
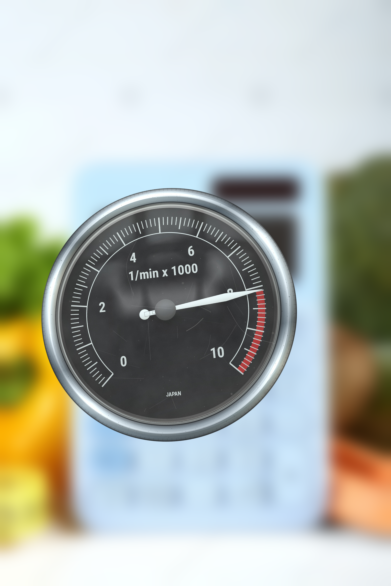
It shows 8100 rpm
